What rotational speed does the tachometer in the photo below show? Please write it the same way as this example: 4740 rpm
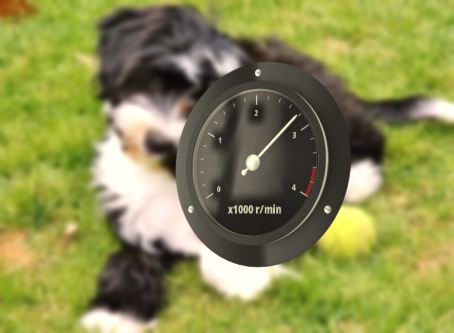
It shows 2800 rpm
